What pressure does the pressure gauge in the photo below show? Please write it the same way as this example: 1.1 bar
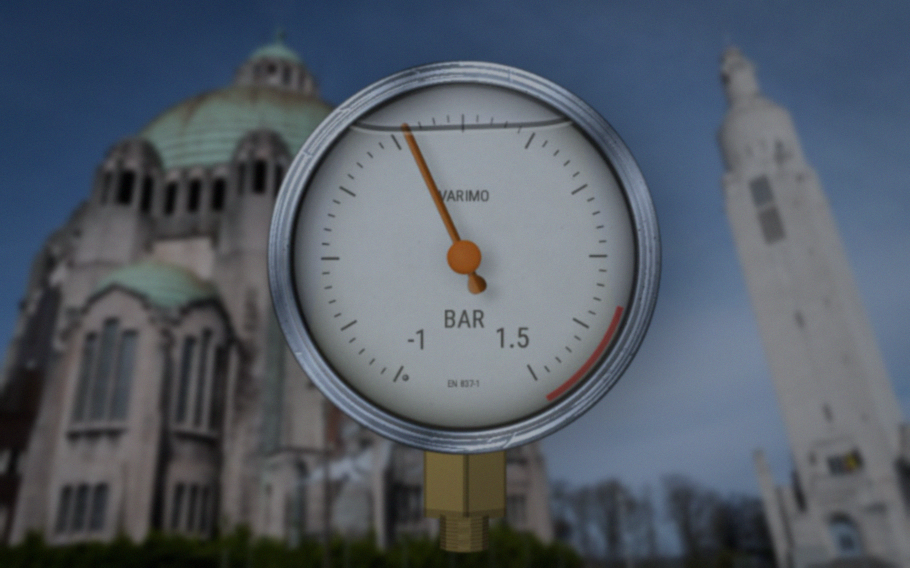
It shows 0.05 bar
